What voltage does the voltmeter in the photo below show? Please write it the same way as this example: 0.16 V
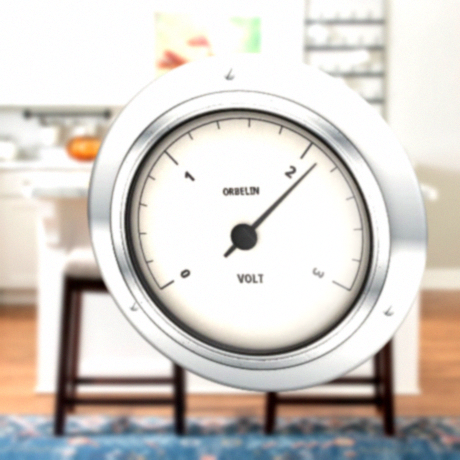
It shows 2.1 V
